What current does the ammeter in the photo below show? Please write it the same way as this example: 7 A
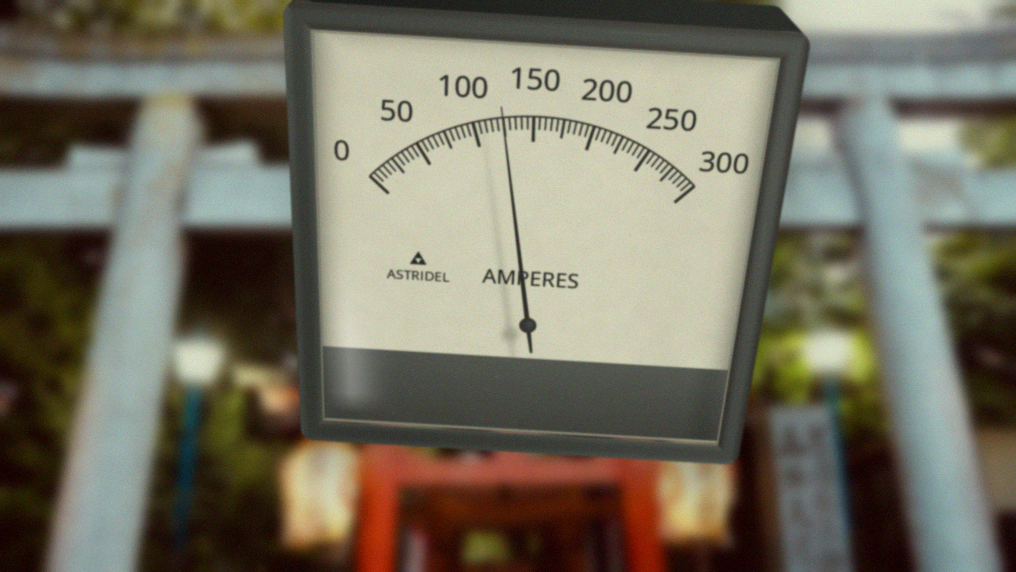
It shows 125 A
